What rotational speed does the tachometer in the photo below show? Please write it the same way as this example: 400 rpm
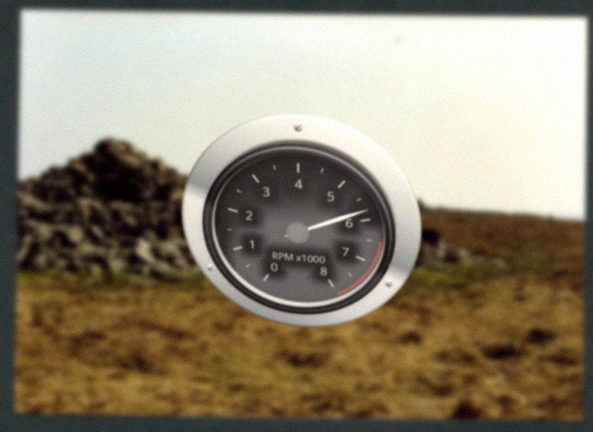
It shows 5750 rpm
